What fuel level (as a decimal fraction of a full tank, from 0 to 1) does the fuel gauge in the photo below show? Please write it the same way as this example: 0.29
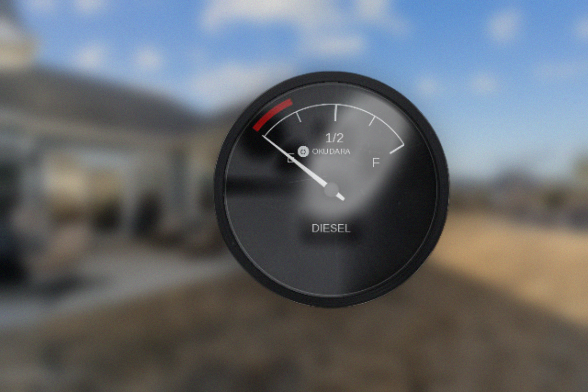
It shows 0
